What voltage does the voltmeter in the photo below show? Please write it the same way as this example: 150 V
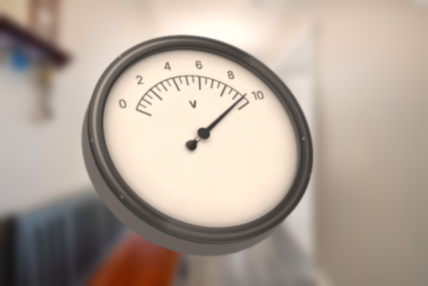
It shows 9.5 V
